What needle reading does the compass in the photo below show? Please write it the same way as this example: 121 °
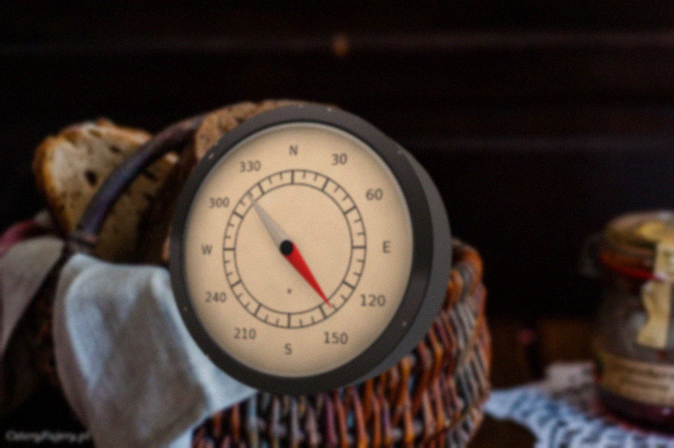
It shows 140 °
